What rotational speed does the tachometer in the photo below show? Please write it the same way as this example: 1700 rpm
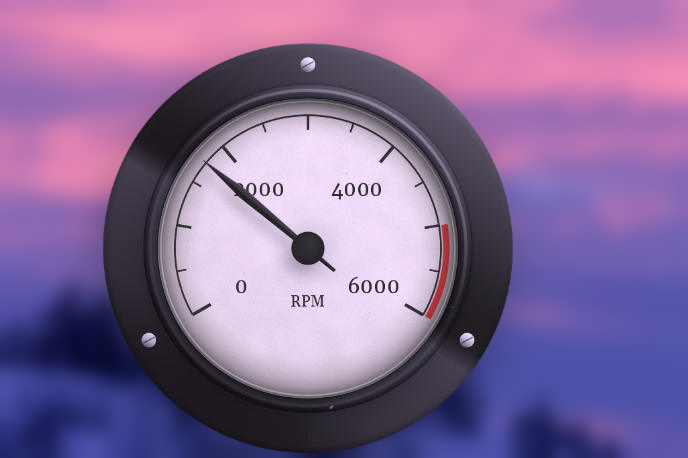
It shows 1750 rpm
